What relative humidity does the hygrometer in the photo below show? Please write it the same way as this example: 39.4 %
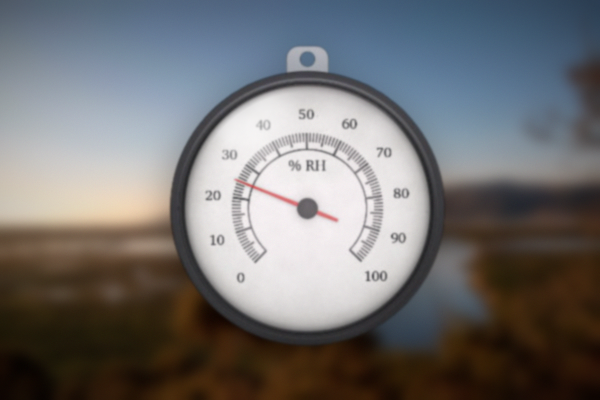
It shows 25 %
